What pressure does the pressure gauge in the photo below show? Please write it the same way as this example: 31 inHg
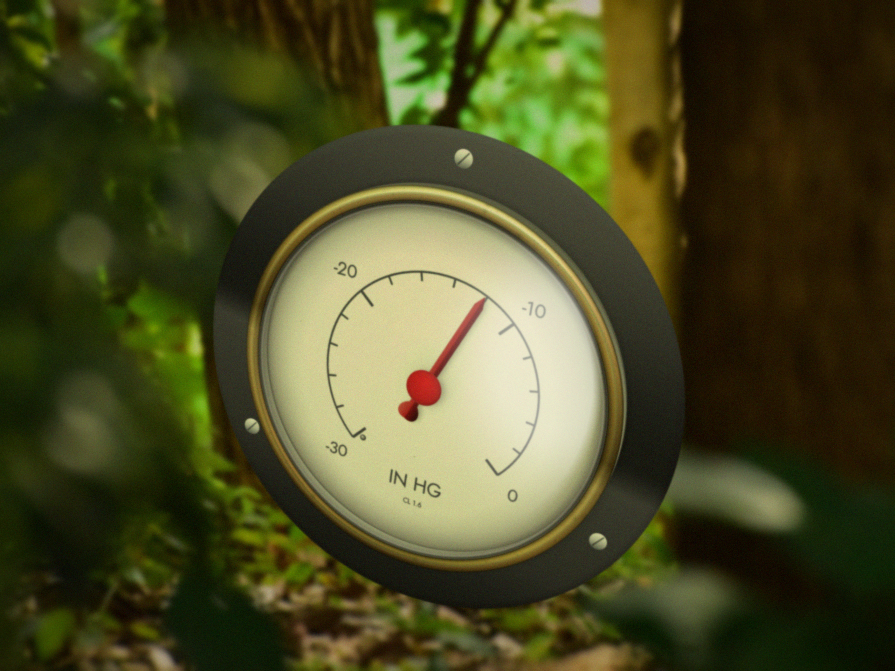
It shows -12 inHg
